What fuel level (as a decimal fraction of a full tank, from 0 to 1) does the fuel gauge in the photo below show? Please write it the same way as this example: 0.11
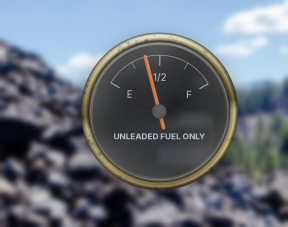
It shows 0.375
